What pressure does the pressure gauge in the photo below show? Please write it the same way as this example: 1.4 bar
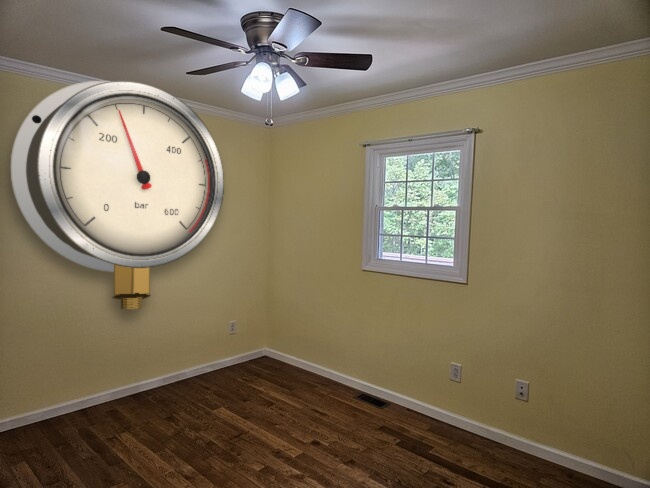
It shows 250 bar
